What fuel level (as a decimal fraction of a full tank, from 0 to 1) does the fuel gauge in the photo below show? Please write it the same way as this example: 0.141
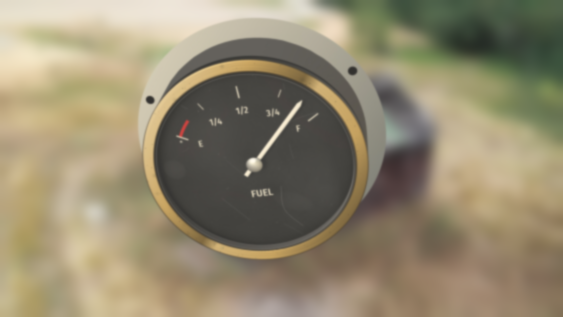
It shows 0.875
